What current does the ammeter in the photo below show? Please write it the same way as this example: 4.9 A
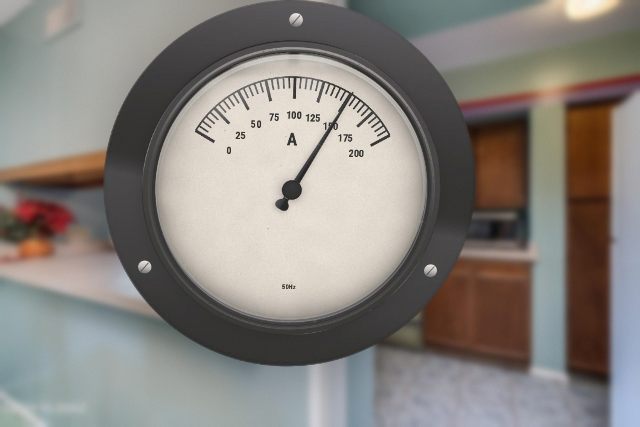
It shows 150 A
